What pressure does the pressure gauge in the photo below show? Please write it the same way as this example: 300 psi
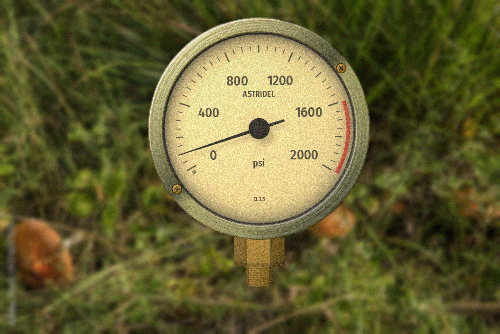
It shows 100 psi
